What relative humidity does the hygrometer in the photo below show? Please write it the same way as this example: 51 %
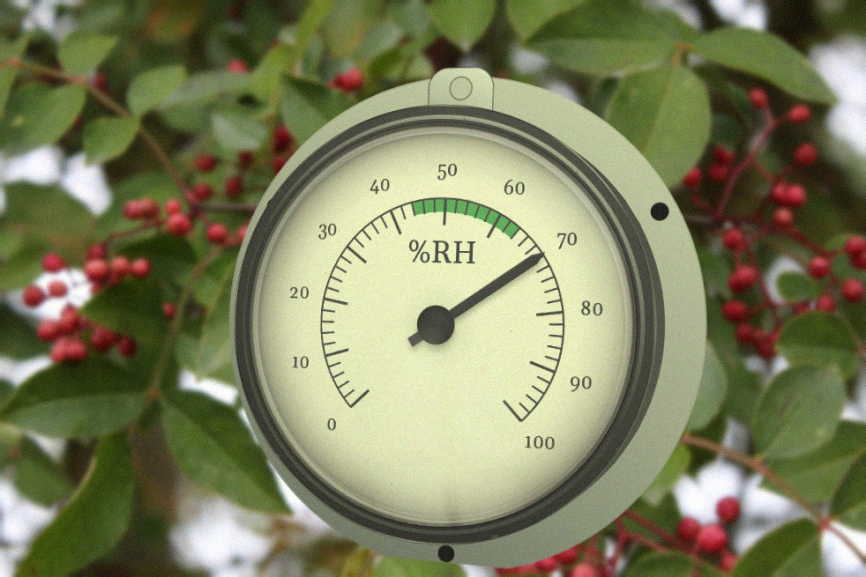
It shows 70 %
